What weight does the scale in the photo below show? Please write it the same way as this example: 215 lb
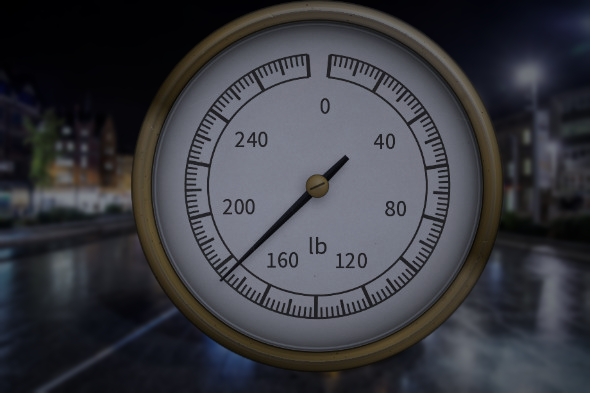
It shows 176 lb
